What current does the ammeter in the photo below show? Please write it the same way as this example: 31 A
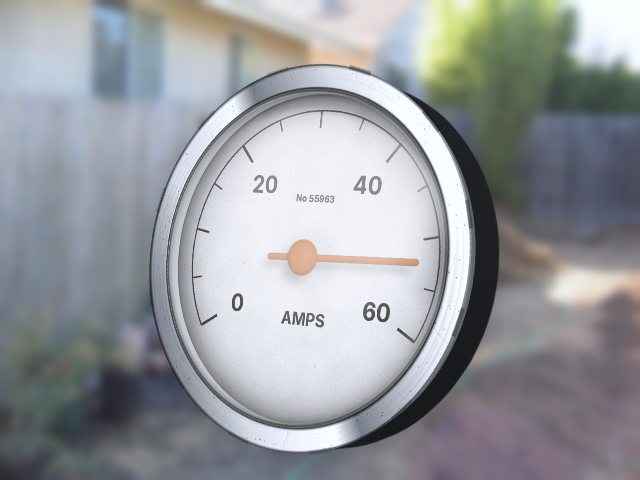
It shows 52.5 A
